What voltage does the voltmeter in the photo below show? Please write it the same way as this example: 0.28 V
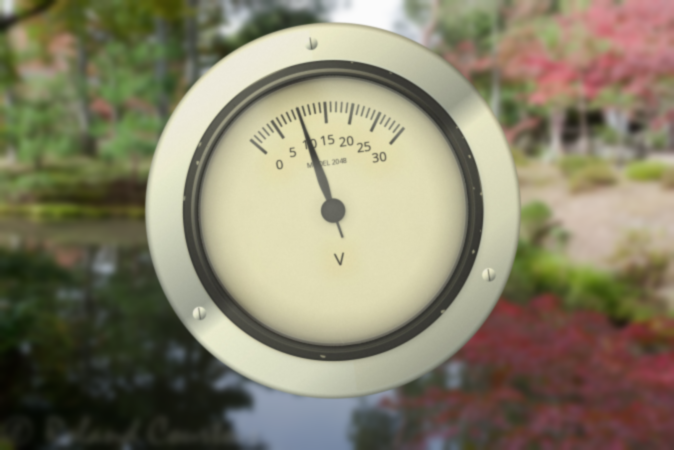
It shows 10 V
